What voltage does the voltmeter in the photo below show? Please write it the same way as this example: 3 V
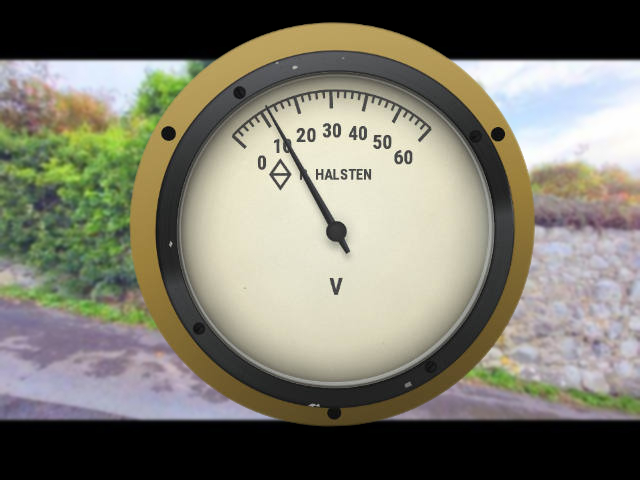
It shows 12 V
